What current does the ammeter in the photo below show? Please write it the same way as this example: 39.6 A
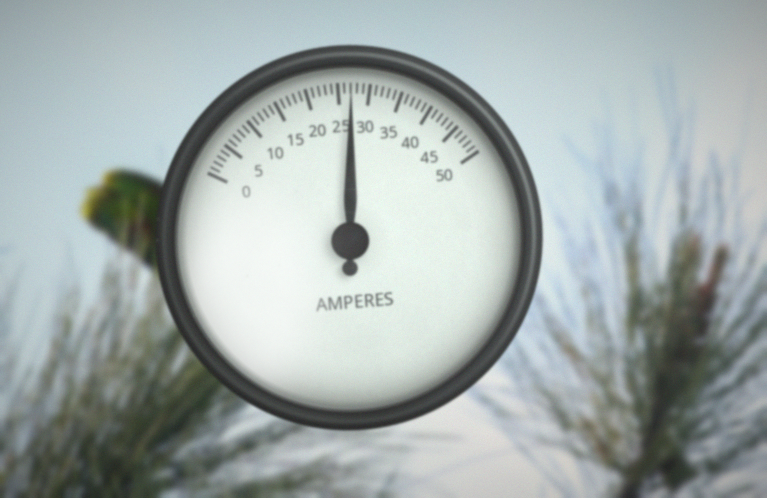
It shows 27 A
